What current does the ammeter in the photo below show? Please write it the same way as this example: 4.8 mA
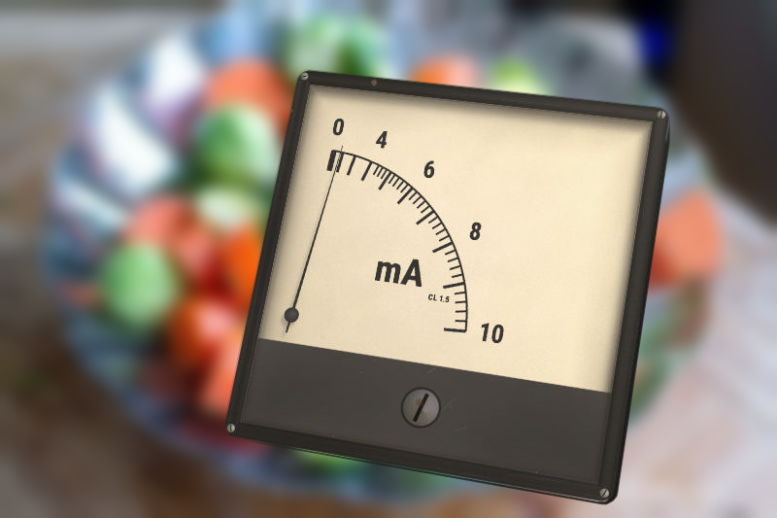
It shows 2 mA
